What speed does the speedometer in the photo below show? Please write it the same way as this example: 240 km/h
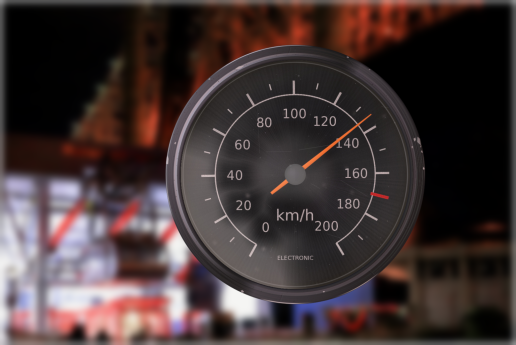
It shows 135 km/h
